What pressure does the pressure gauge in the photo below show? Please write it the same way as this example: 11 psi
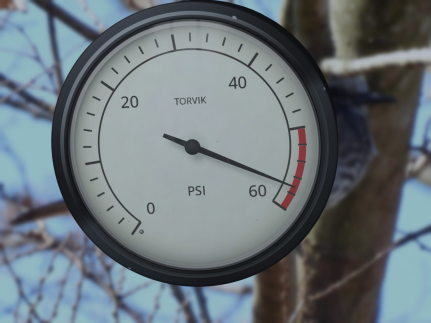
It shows 57 psi
